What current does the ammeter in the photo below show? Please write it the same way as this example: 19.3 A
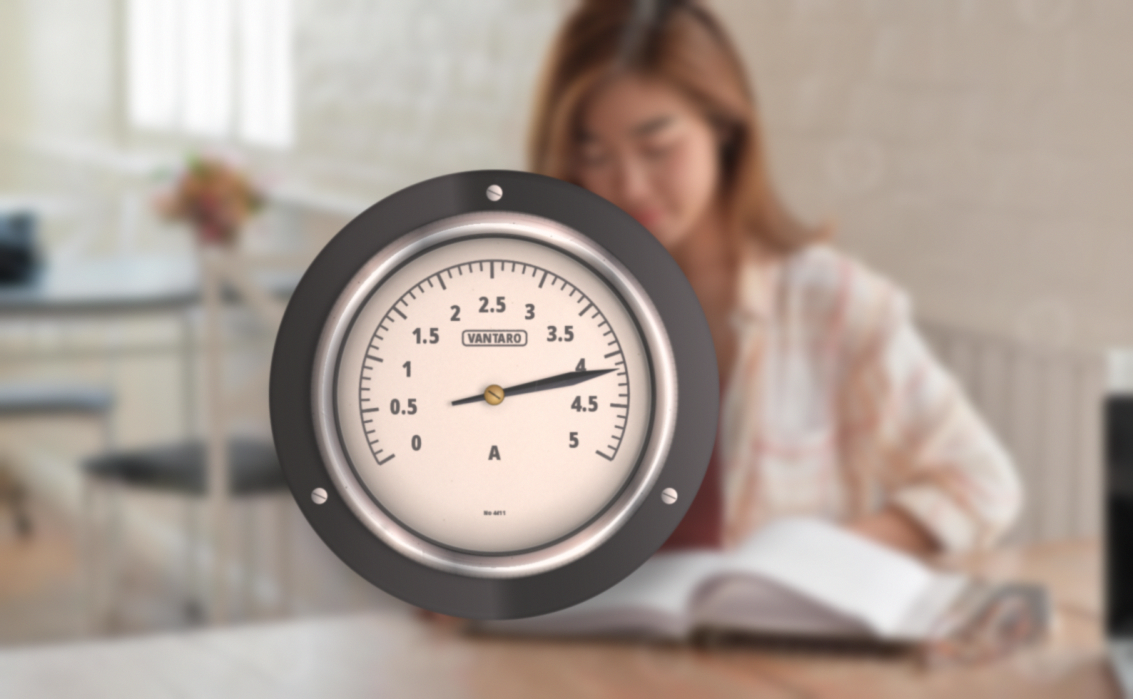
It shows 4.15 A
